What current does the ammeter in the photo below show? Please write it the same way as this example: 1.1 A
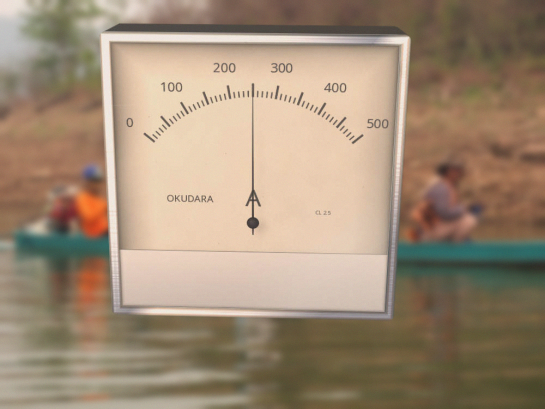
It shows 250 A
